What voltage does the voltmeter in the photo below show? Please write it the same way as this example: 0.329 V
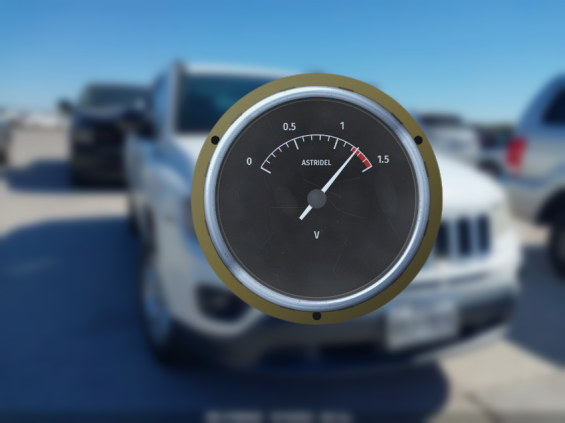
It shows 1.25 V
